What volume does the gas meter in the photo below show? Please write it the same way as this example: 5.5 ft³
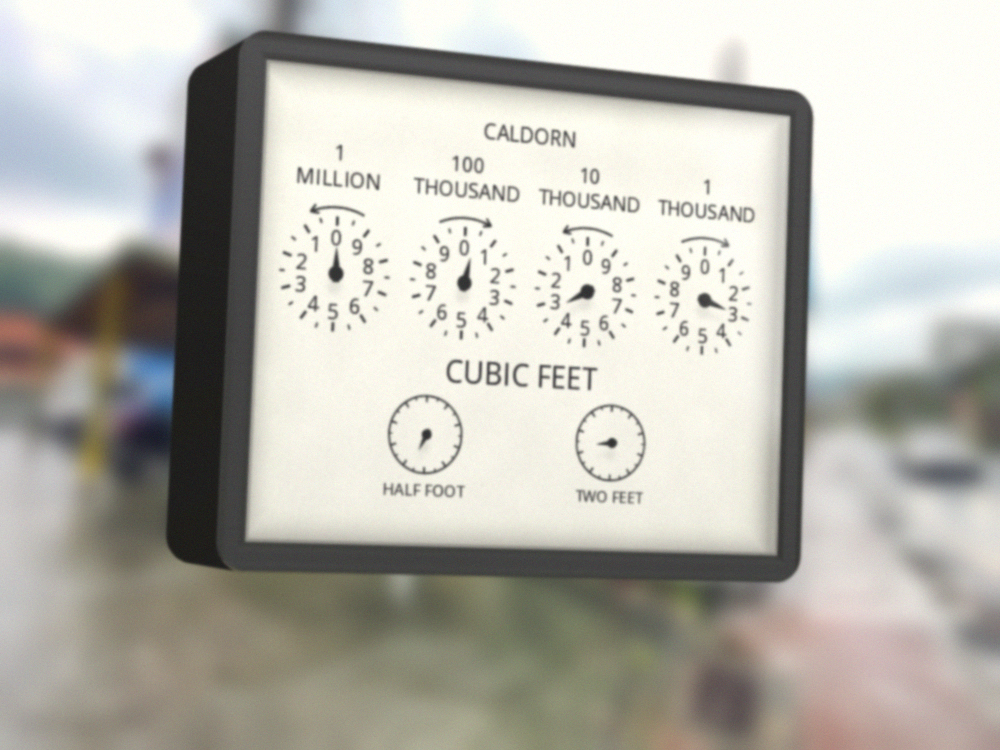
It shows 3300 ft³
